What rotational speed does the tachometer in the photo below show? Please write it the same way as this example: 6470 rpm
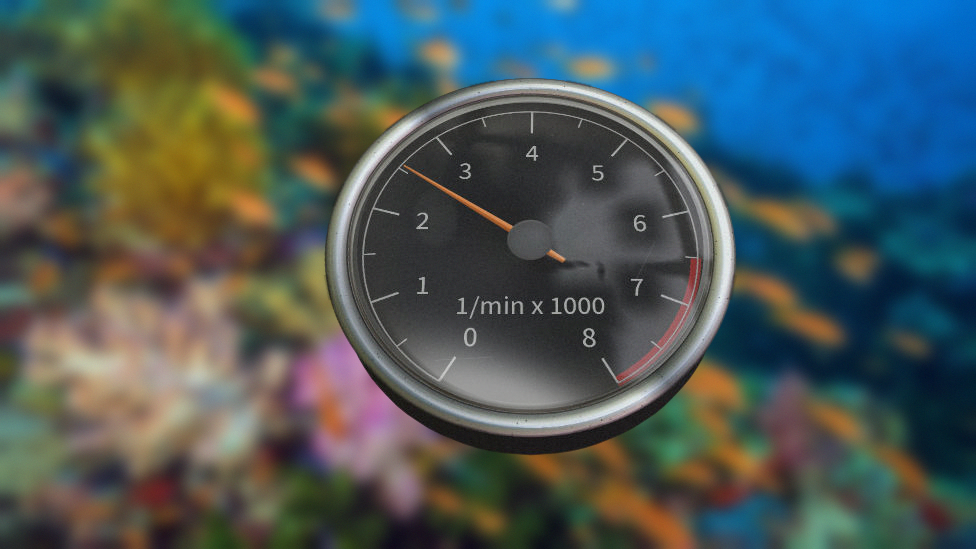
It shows 2500 rpm
